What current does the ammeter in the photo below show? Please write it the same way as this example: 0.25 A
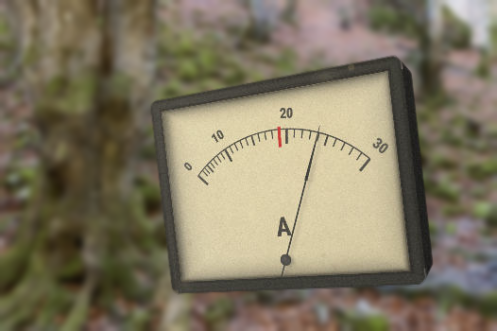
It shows 24 A
